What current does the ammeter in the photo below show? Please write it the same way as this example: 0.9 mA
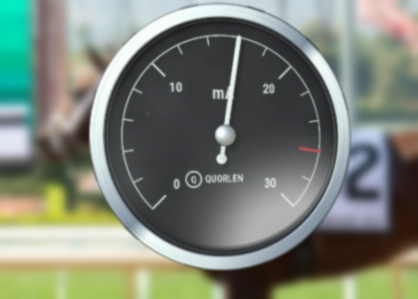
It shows 16 mA
